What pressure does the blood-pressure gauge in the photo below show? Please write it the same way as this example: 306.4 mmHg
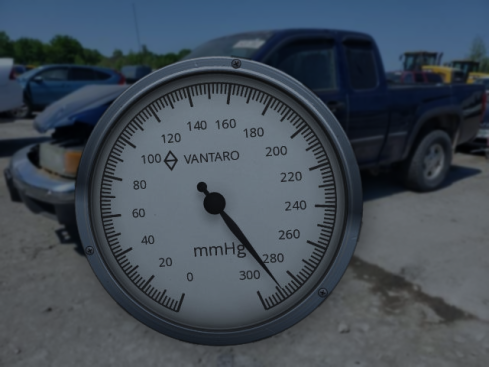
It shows 288 mmHg
